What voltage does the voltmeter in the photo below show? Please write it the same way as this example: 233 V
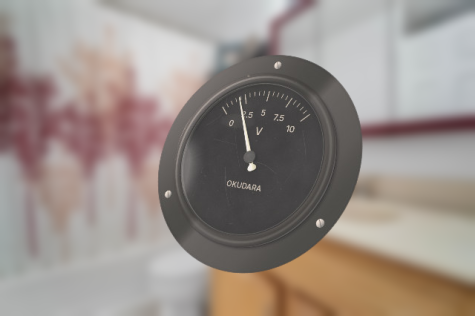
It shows 2 V
